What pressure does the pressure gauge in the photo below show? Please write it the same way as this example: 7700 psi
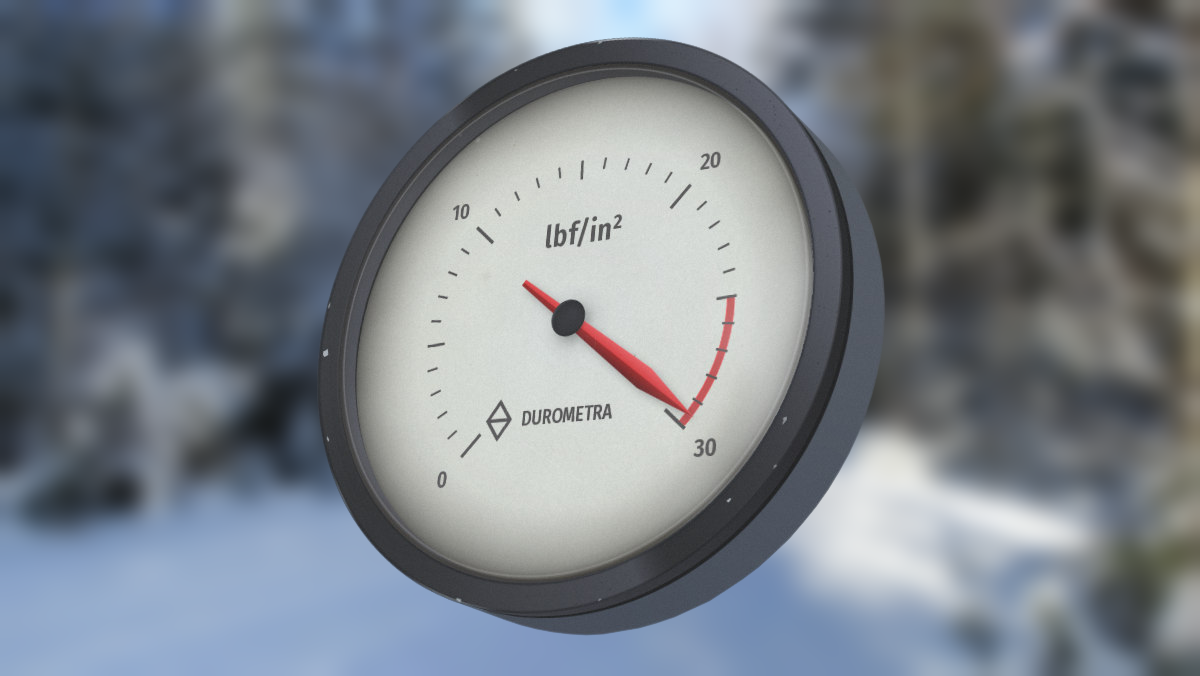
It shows 29.5 psi
